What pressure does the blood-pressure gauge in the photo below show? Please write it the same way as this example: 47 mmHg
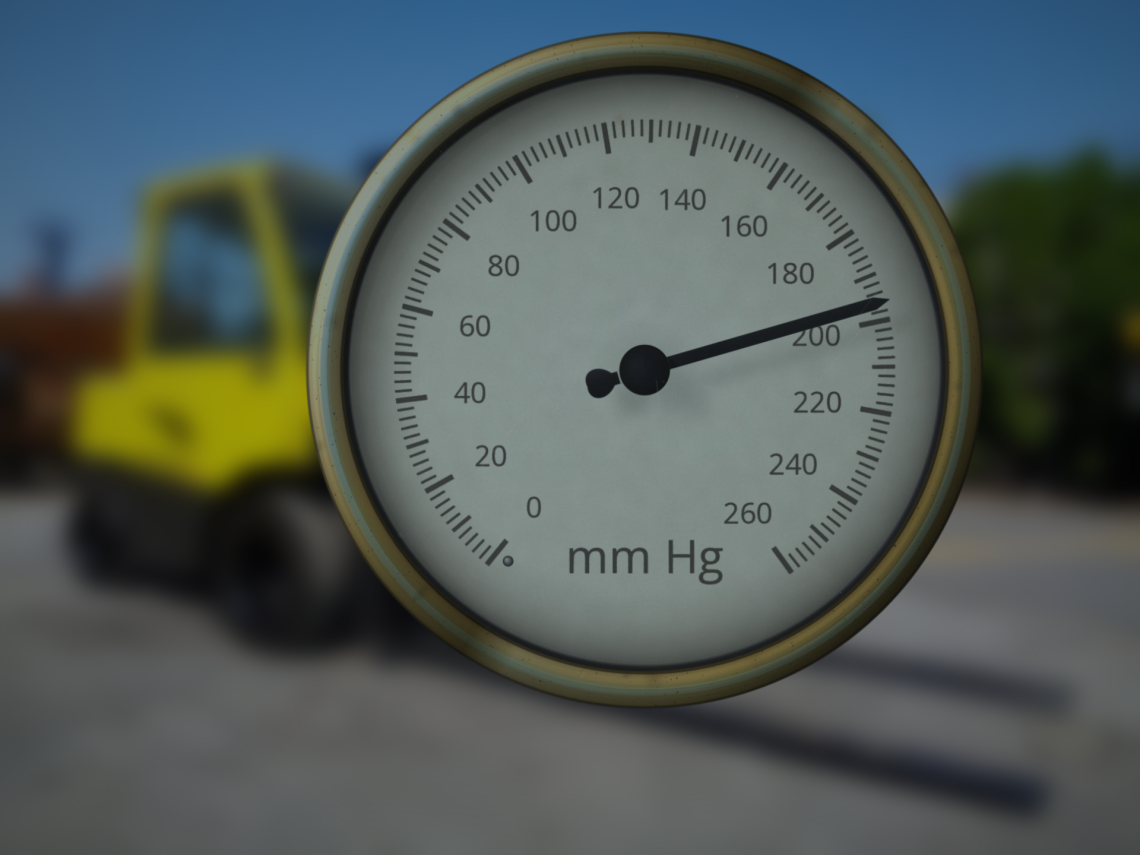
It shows 196 mmHg
